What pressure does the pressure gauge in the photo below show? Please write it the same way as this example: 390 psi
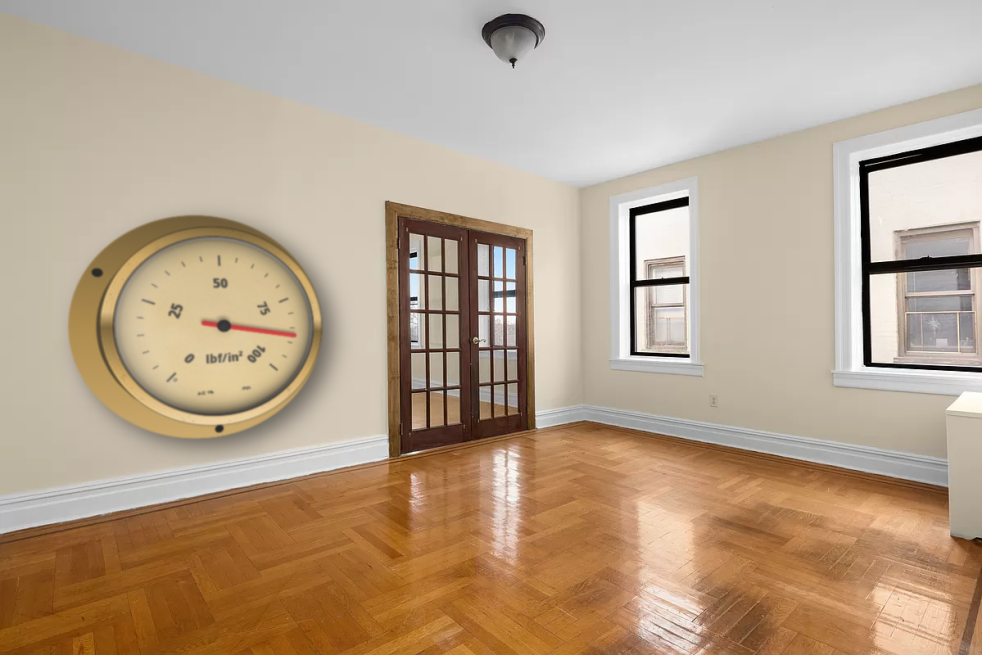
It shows 87.5 psi
